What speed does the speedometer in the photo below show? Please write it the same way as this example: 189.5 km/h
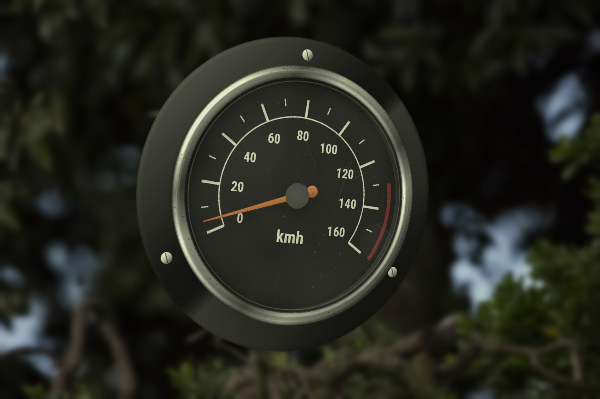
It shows 5 km/h
